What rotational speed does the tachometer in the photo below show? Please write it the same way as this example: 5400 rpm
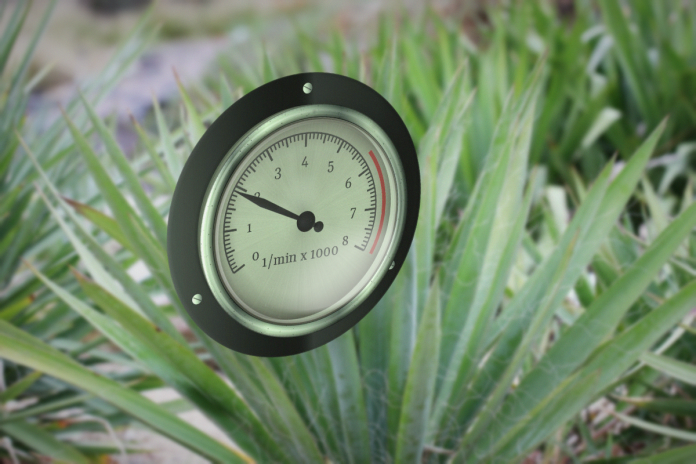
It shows 1900 rpm
